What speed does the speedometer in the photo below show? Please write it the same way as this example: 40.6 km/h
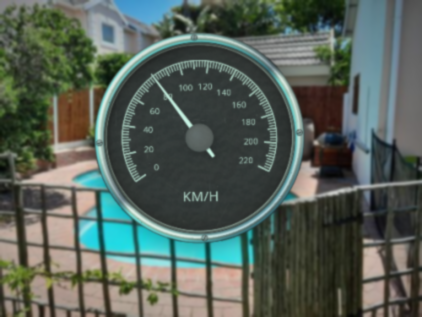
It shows 80 km/h
